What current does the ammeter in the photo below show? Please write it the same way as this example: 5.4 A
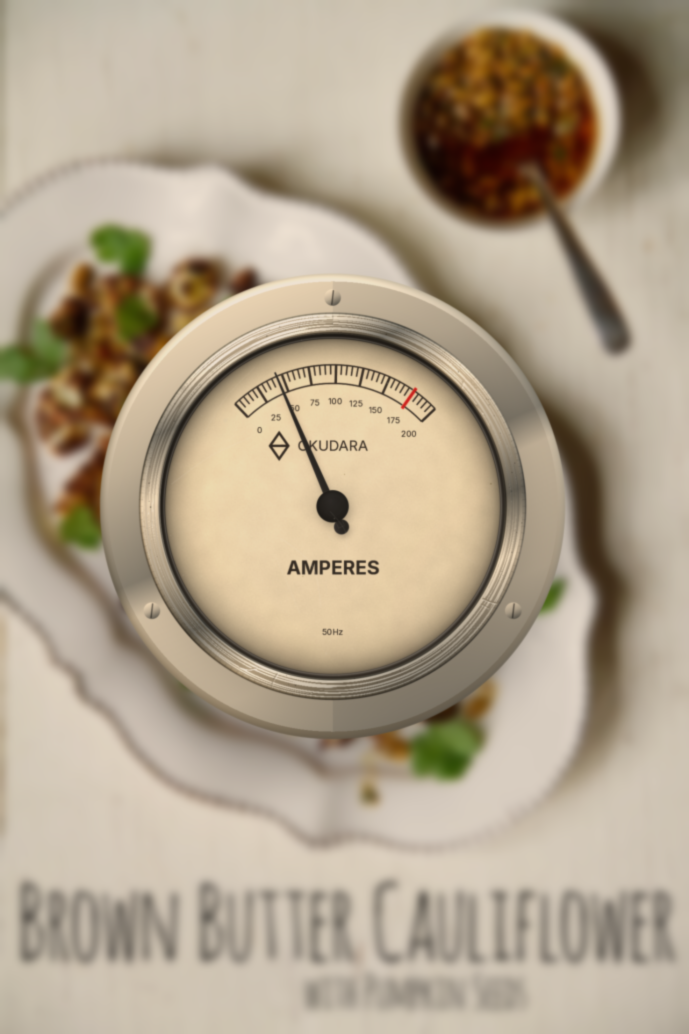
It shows 45 A
